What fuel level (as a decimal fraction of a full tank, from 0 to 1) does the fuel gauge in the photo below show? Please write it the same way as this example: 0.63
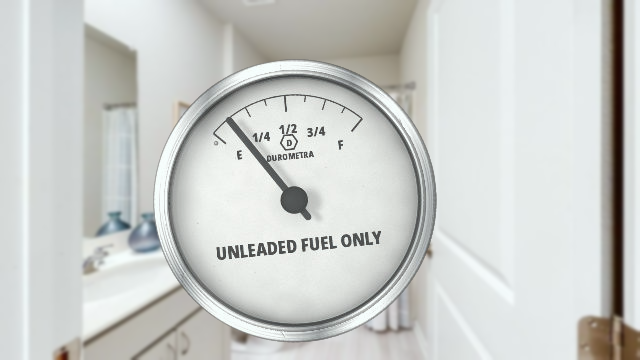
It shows 0.125
